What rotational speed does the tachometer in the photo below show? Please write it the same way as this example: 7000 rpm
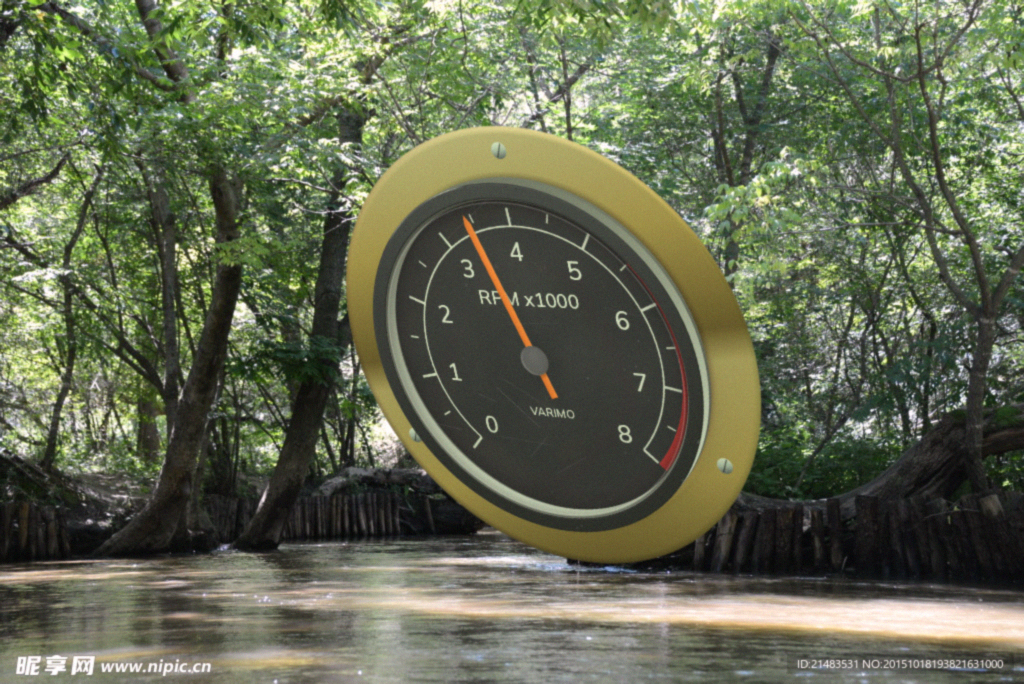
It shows 3500 rpm
